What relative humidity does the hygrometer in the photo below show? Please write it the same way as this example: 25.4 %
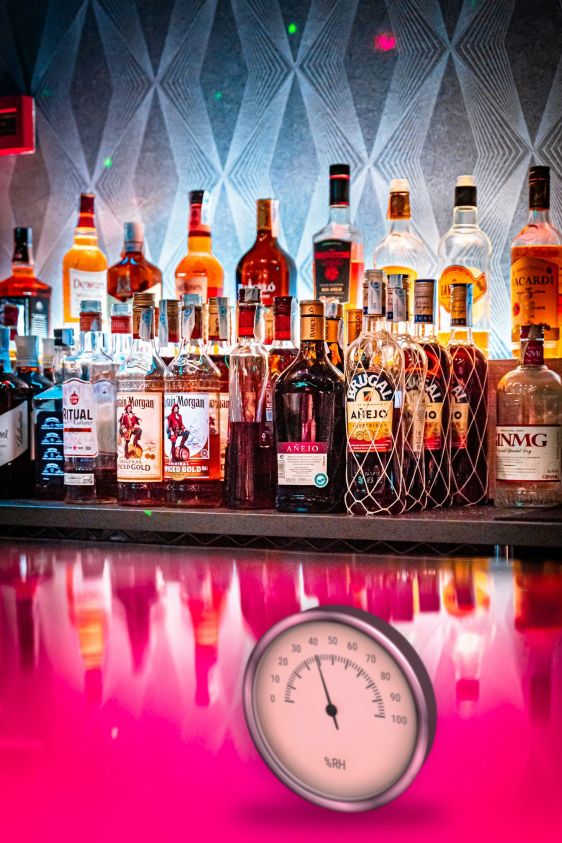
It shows 40 %
